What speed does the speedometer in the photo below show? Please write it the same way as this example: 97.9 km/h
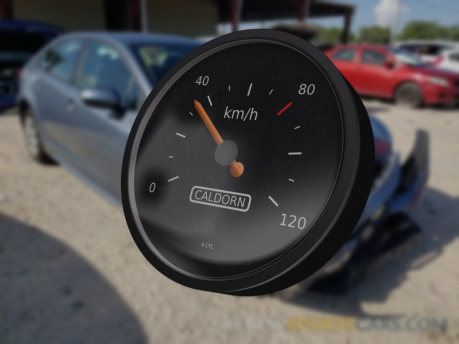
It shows 35 km/h
